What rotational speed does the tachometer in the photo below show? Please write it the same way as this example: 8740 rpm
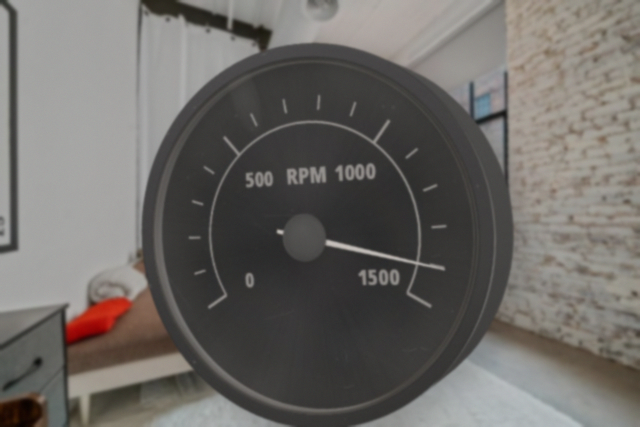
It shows 1400 rpm
